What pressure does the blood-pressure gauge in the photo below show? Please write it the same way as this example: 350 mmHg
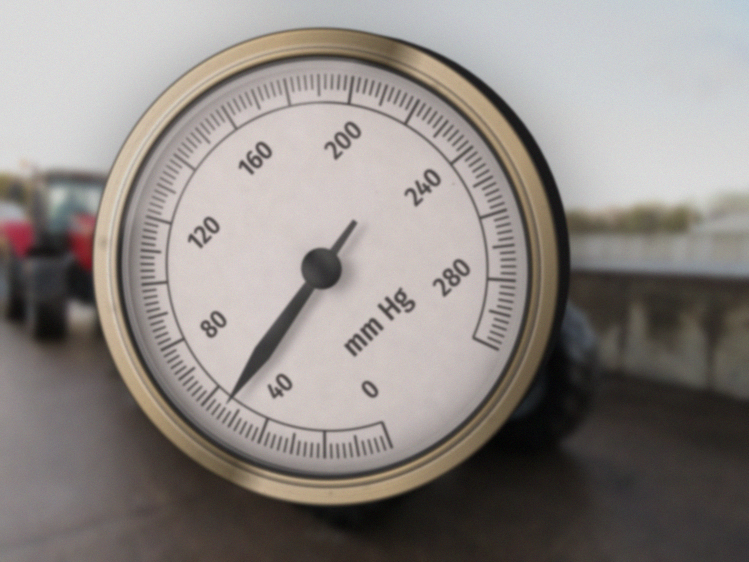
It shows 54 mmHg
